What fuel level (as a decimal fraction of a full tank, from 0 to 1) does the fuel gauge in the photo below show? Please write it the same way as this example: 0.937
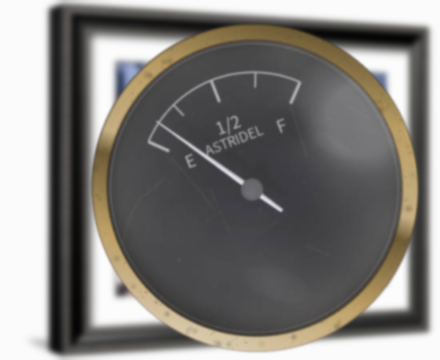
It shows 0.125
